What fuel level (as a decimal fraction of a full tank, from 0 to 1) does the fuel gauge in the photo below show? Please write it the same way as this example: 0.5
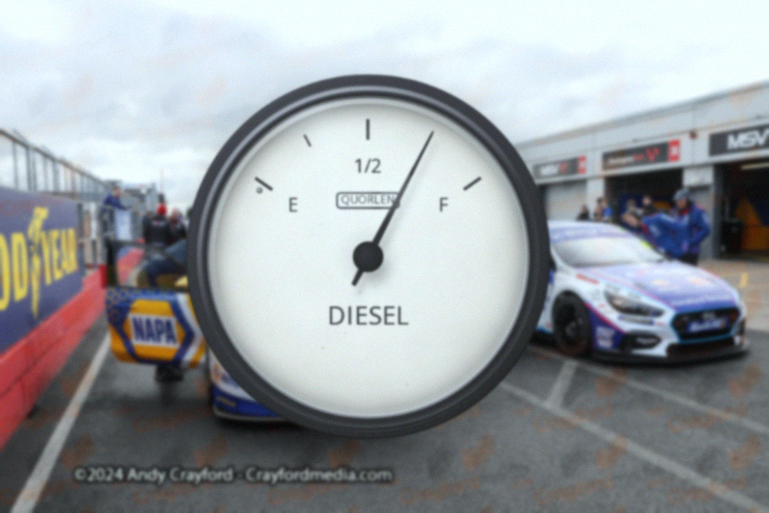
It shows 0.75
